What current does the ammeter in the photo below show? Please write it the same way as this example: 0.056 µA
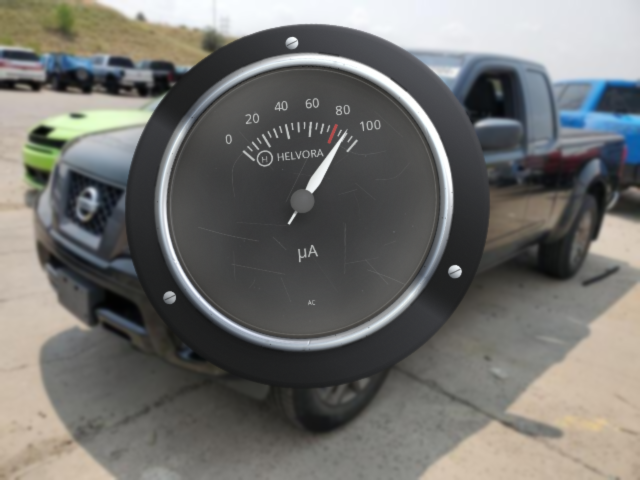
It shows 90 µA
